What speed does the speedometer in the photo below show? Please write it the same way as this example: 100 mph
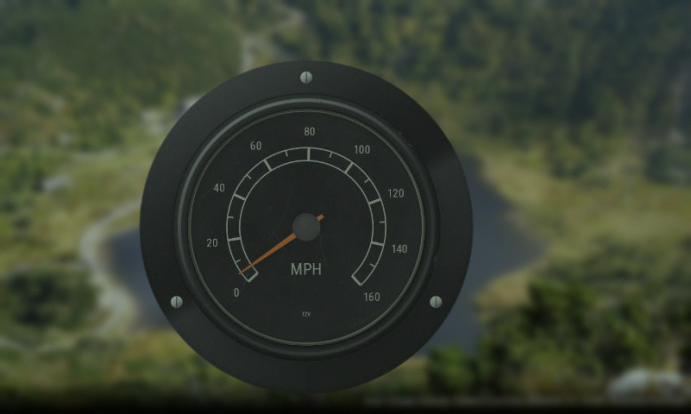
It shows 5 mph
